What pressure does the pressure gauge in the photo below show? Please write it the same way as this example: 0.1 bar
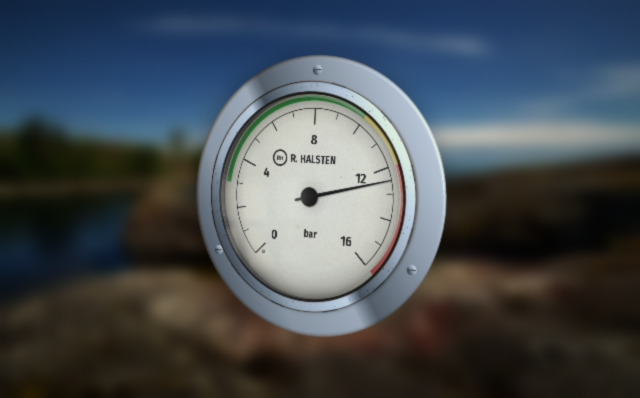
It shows 12.5 bar
